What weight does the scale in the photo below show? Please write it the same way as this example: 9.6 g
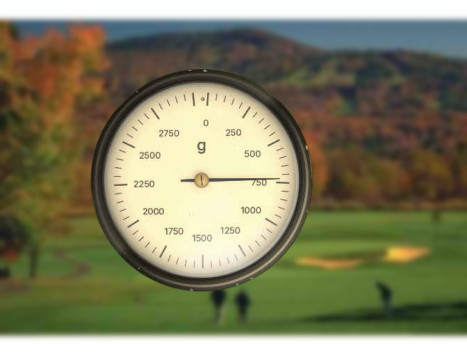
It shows 725 g
